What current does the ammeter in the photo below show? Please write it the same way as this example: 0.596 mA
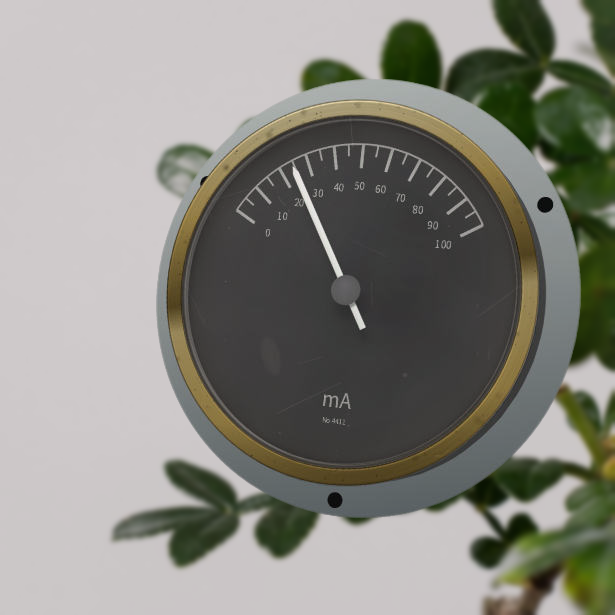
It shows 25 mA
